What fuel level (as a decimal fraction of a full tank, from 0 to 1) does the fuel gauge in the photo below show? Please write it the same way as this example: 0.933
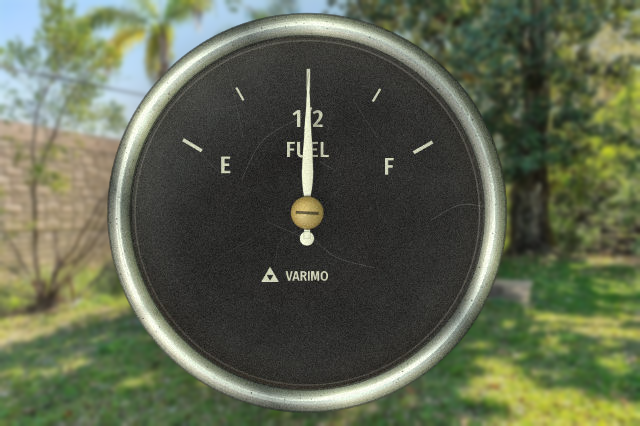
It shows 0.5
